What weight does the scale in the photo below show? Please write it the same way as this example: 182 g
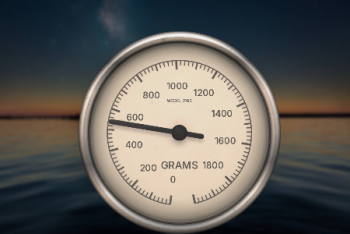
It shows 540 g
